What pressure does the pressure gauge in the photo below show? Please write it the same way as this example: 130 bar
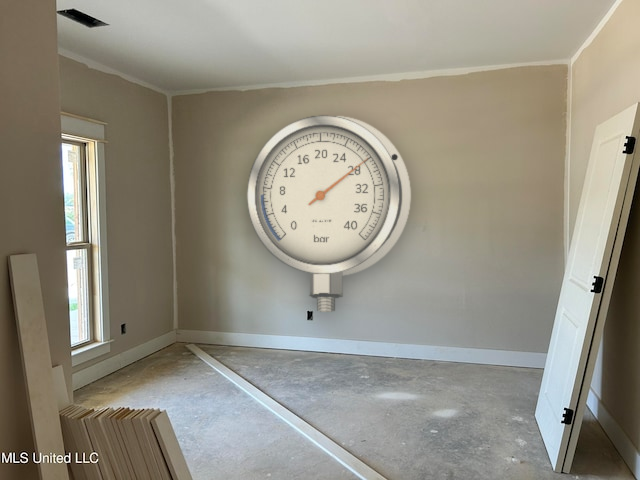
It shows 28 bar
